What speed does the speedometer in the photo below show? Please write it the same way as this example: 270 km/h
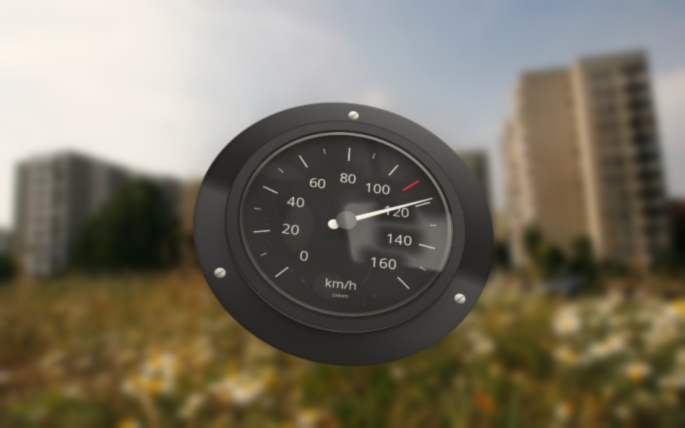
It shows 120 km/h
